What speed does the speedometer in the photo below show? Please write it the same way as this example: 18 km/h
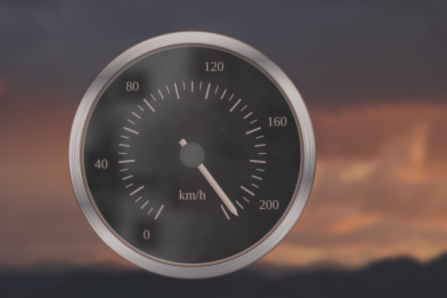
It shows 215 km/h
